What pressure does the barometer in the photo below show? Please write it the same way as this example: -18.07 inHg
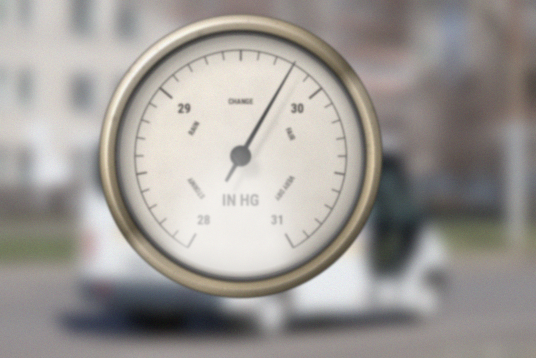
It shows 29.8 inHg
